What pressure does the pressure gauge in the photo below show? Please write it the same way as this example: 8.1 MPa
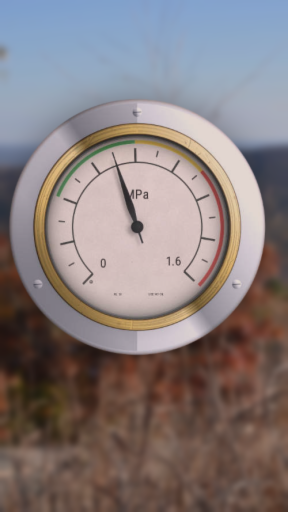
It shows 0.7 MPa
